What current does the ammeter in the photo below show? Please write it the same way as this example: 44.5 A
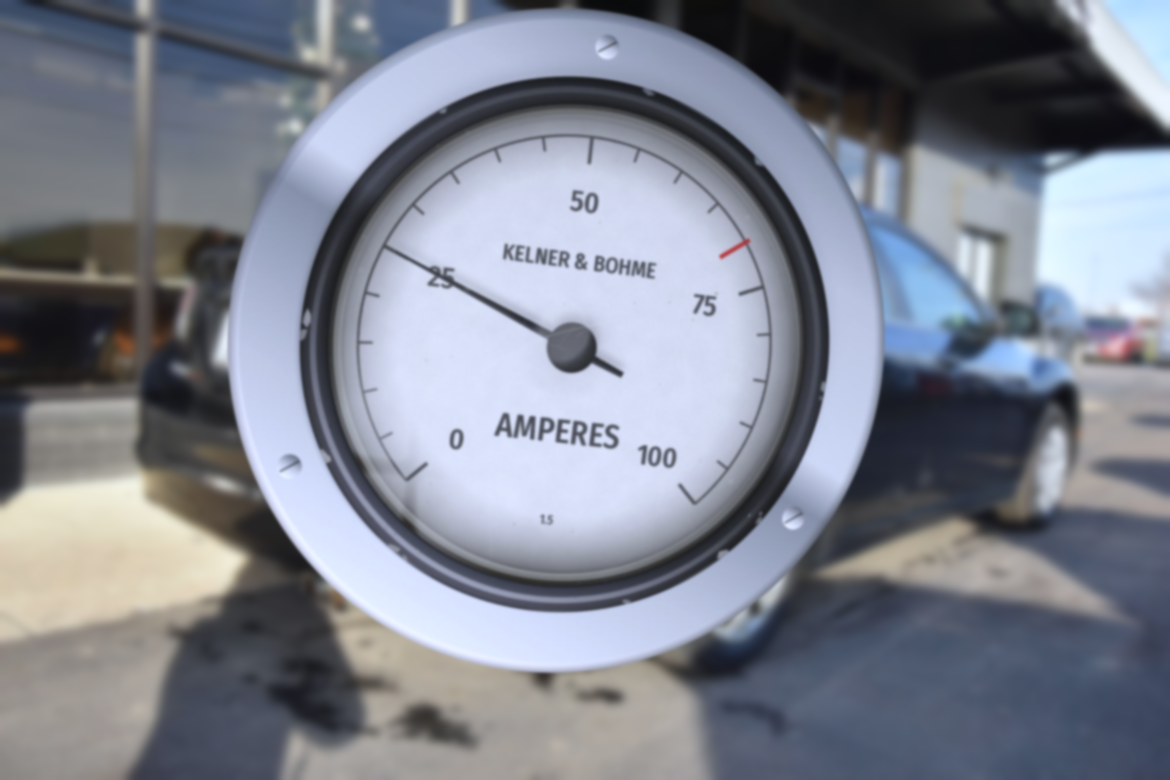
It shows 25 A
